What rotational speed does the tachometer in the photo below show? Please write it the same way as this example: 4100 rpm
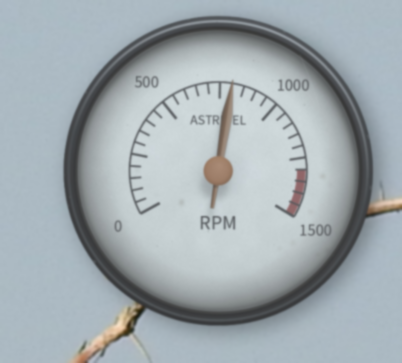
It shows 800 rpm
